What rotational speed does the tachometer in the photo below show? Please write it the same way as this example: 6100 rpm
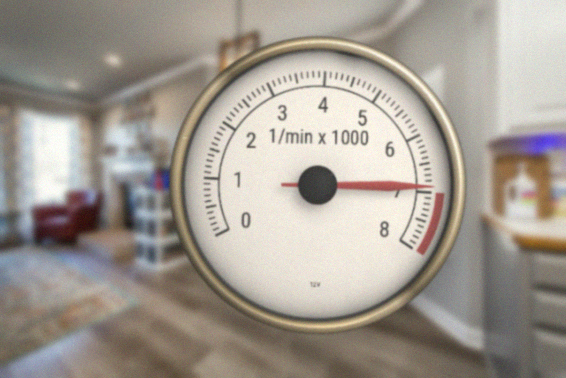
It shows 6900 rpm
